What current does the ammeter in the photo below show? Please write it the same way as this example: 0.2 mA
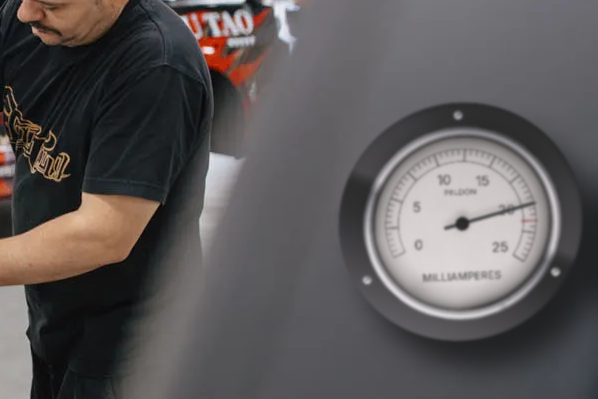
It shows 20 mA
